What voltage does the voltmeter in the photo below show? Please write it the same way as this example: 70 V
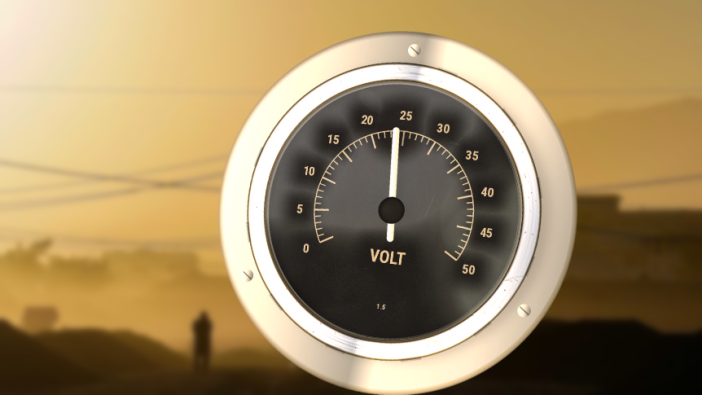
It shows 24 V
